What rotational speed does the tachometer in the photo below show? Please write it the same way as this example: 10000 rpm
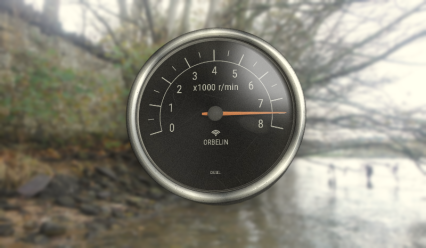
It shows 7500 rpm
